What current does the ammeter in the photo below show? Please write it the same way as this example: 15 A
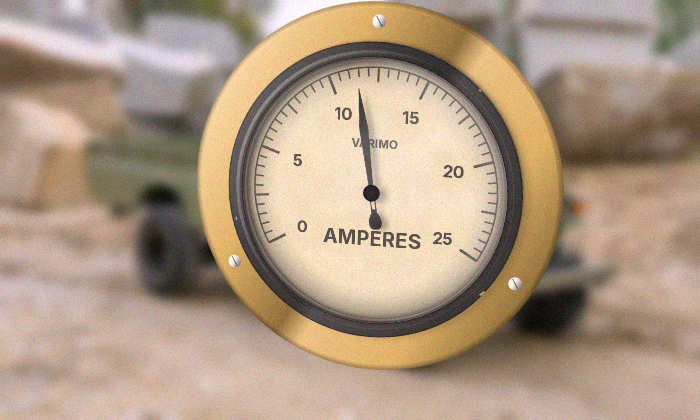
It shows 11.5 A
